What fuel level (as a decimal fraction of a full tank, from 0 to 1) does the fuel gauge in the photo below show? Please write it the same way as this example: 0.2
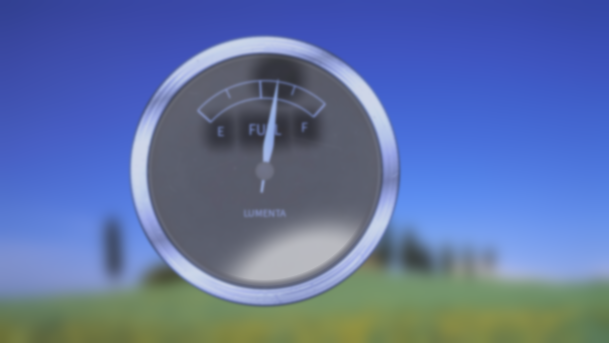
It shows 0.625
